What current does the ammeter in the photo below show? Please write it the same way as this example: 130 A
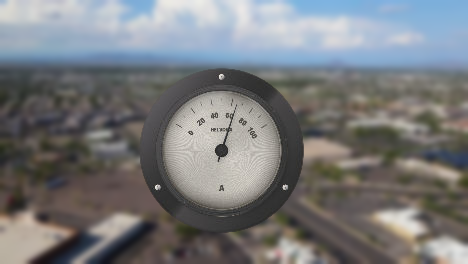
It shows 65 A
